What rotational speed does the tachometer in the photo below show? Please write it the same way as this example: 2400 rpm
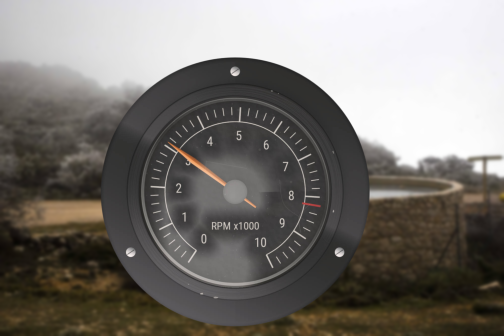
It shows 3100 rpm
